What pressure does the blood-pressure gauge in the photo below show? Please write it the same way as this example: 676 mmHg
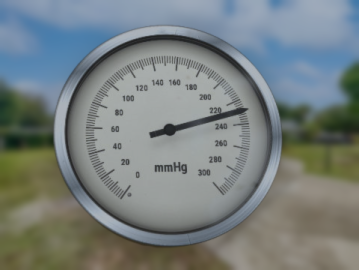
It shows 230 mmHg
